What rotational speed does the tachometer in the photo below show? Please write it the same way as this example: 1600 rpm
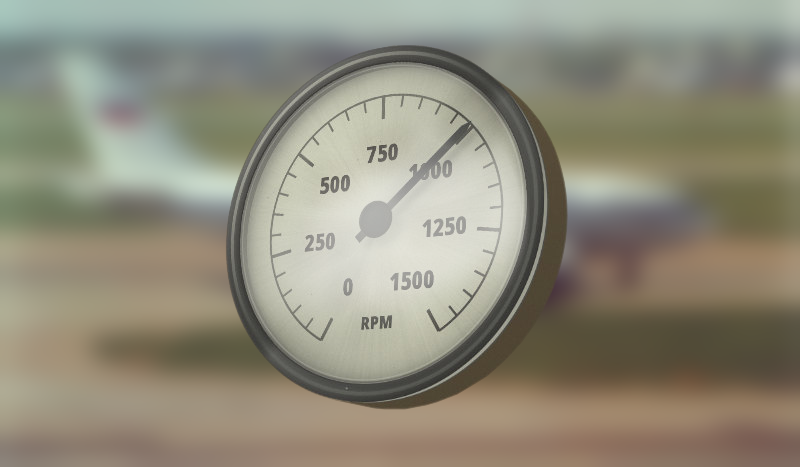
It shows 1000 rpm
